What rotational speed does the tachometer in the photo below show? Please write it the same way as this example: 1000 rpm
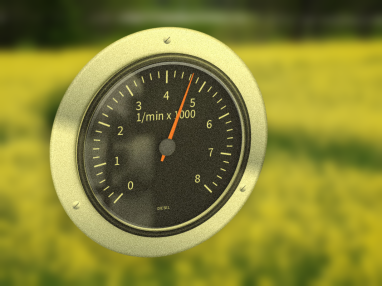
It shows 4600 rpm
